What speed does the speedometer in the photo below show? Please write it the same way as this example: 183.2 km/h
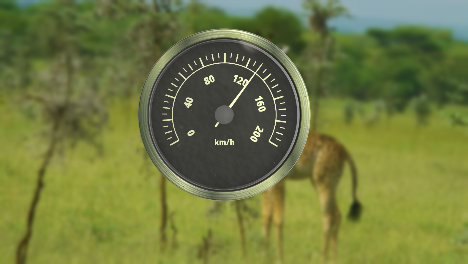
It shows 130 km/h
